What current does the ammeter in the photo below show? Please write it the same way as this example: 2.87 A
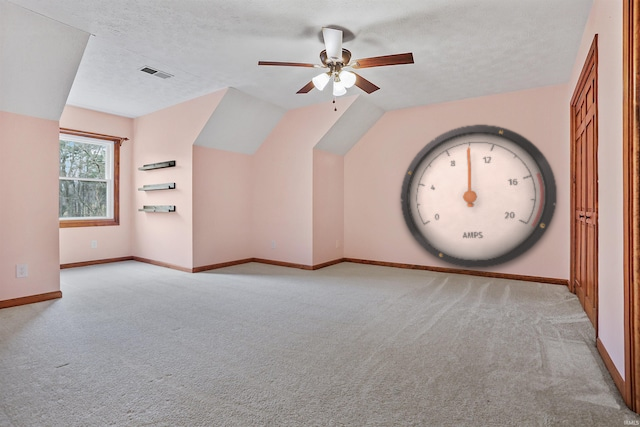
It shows 10 A
